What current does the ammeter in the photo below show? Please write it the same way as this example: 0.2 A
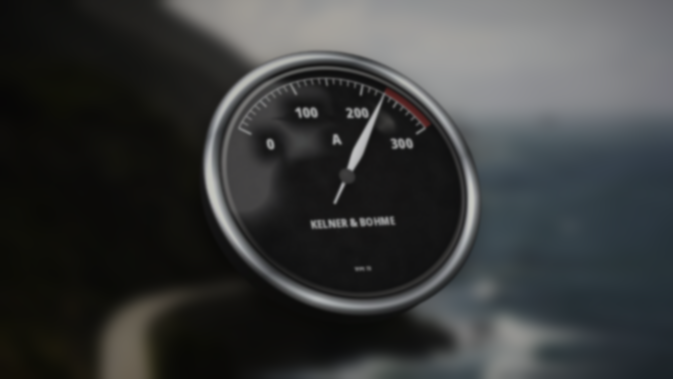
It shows 230 A
